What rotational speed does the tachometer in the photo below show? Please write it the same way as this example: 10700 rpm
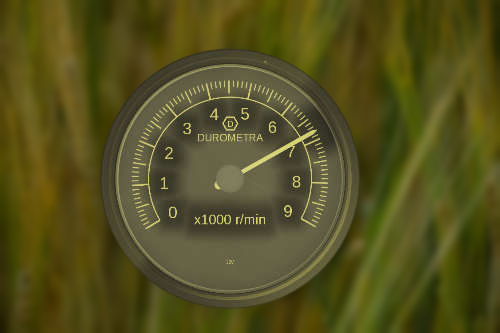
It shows 6800 rpm
